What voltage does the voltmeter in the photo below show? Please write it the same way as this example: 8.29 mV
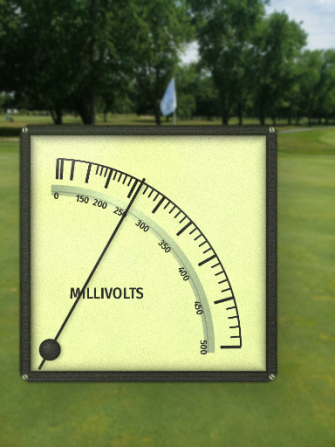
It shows 260 mV
